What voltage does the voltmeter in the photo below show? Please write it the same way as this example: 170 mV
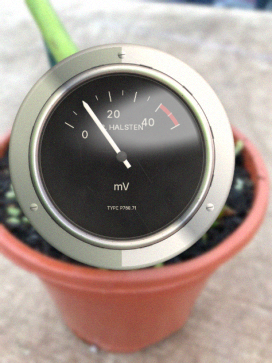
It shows 10 mV
